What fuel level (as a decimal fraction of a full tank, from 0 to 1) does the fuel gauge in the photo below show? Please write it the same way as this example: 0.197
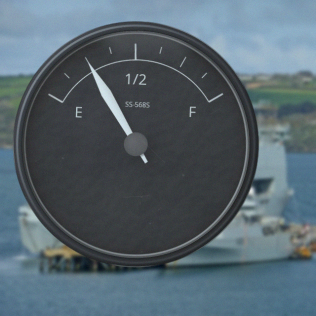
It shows 0.25
